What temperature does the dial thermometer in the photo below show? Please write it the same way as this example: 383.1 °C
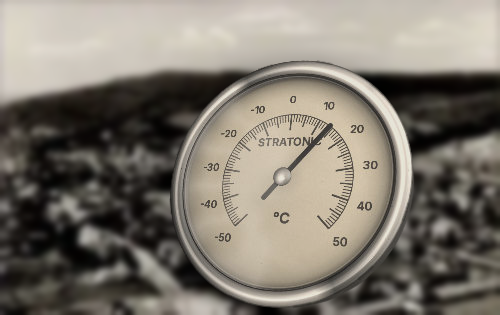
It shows 15 °C
